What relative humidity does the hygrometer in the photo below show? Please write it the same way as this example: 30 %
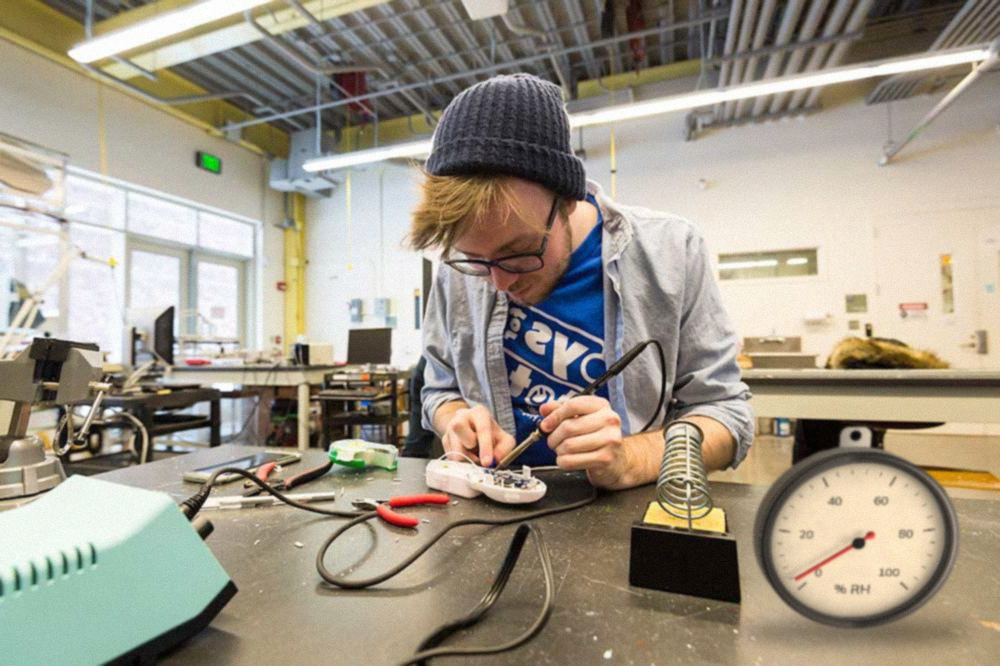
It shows 4 %
